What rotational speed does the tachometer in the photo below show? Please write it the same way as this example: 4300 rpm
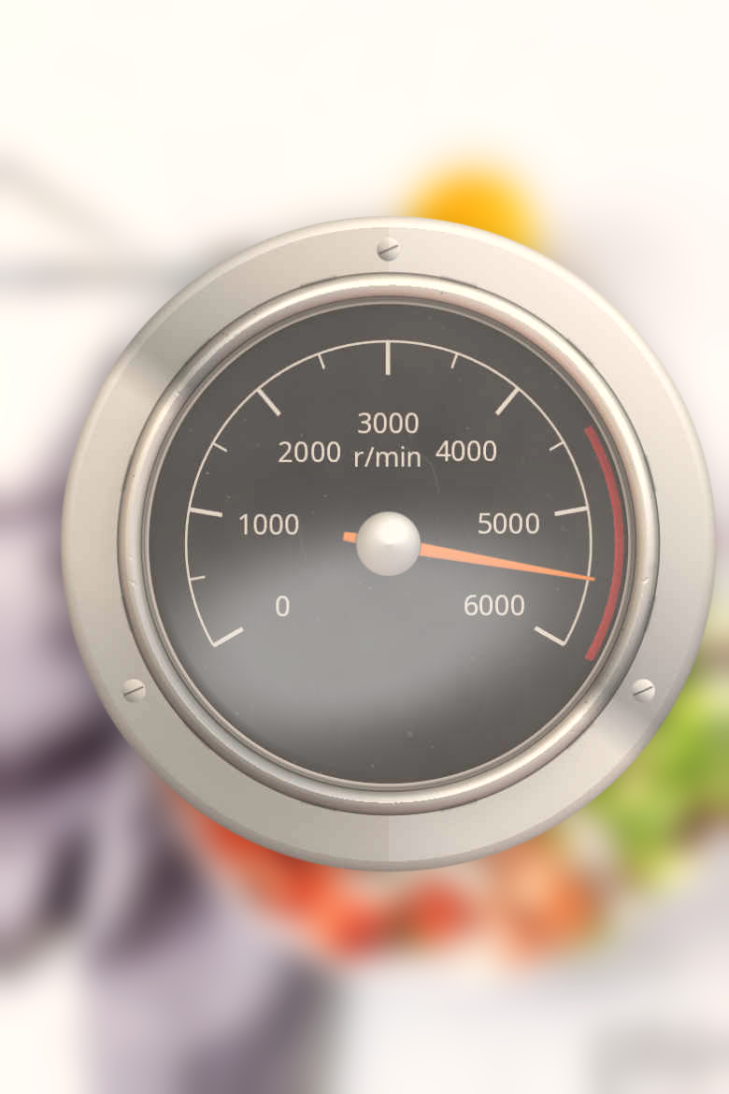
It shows 5500 rpm
